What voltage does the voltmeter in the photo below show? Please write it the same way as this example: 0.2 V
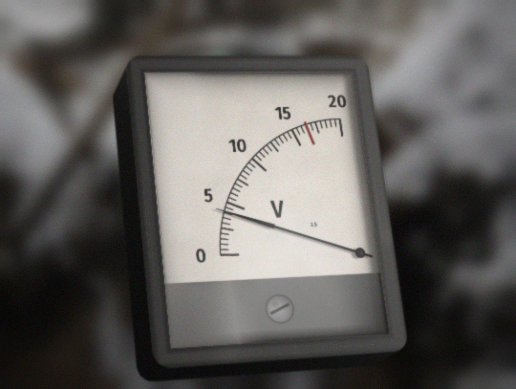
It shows 4 V
